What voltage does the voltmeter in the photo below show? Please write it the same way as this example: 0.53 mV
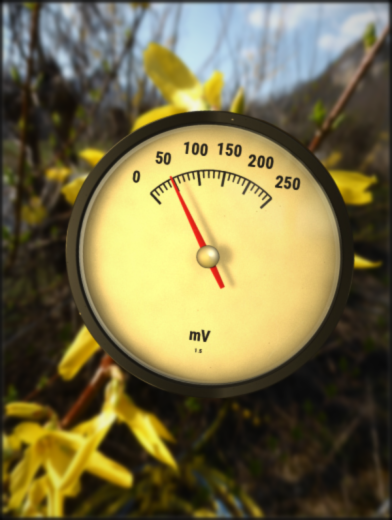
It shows 50 mV
